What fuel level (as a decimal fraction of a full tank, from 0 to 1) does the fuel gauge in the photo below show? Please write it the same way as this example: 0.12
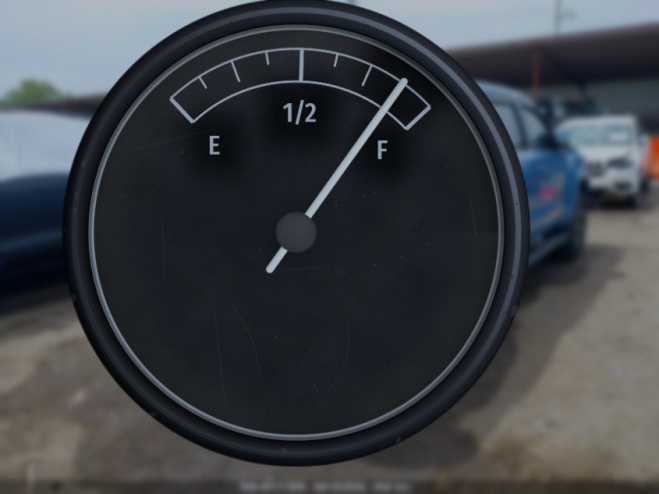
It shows 0.875
